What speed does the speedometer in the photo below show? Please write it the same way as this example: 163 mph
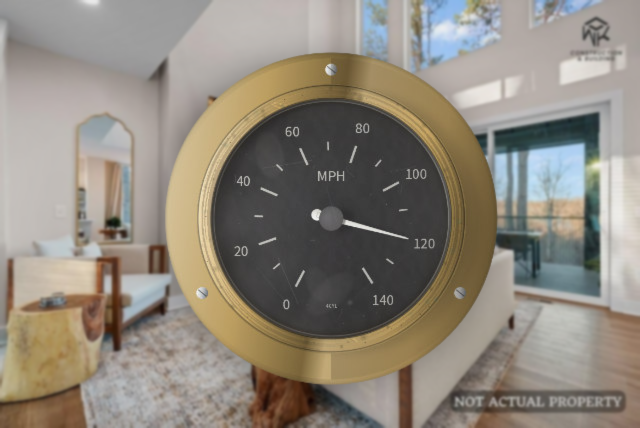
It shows 120 mph
